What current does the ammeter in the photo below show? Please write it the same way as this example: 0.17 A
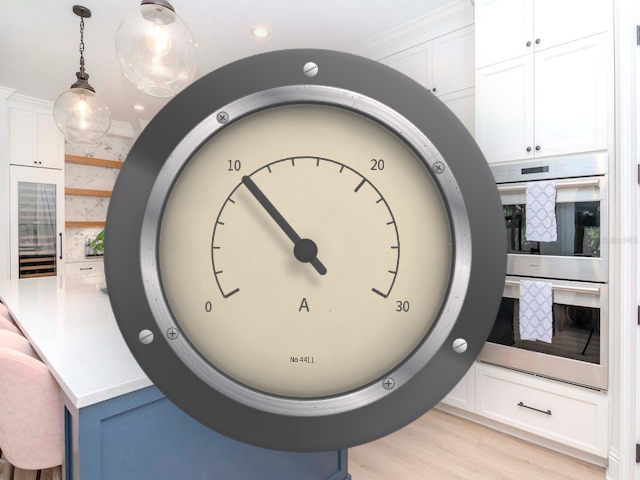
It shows 10 A
